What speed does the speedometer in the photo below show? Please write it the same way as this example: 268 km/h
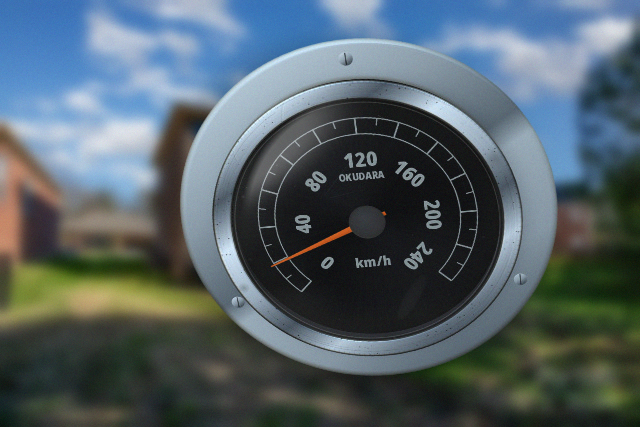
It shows 20 km/h
